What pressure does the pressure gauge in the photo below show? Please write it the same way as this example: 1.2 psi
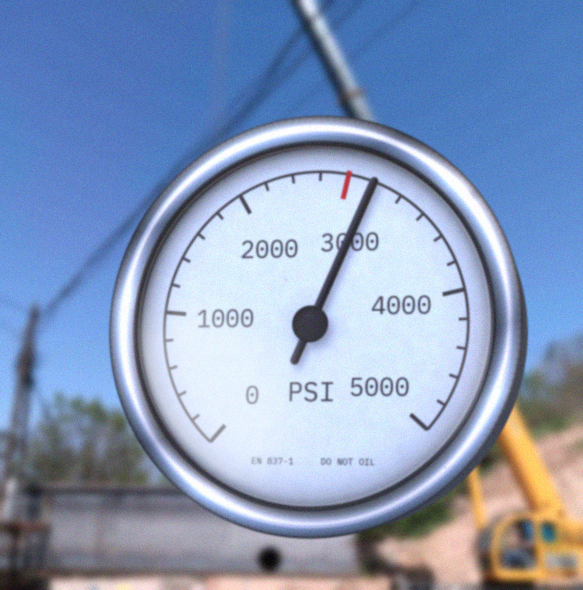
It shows 3000 psi
